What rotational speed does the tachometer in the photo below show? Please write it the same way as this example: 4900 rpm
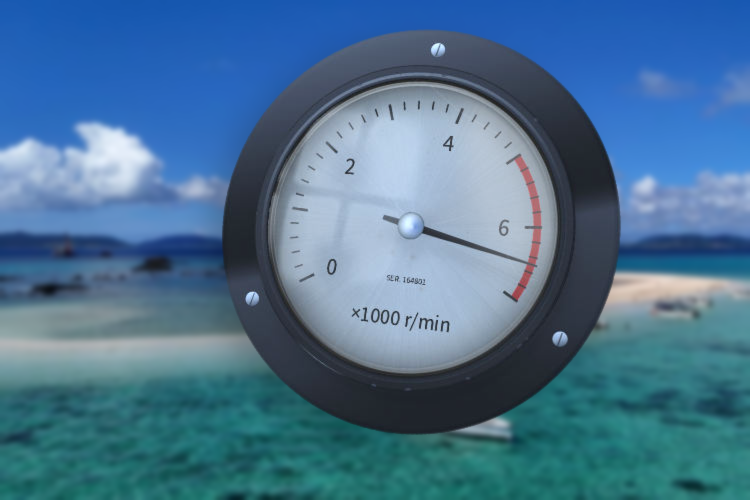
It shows 6500 rpm
